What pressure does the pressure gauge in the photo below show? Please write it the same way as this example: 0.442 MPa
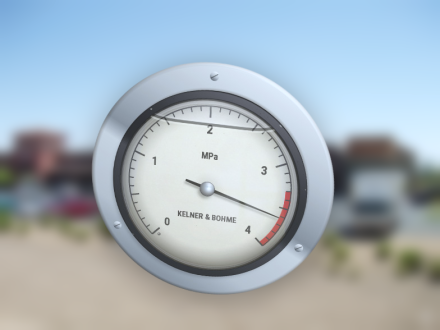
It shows 3.6 MPa
